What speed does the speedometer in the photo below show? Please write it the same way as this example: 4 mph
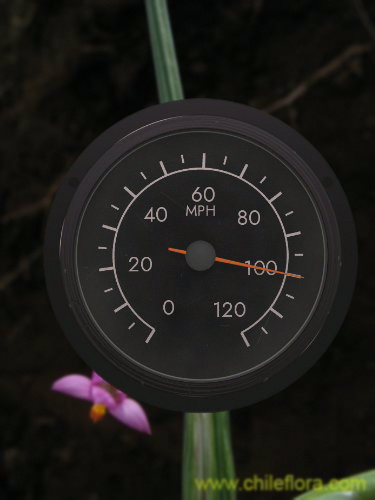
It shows 100 mph
